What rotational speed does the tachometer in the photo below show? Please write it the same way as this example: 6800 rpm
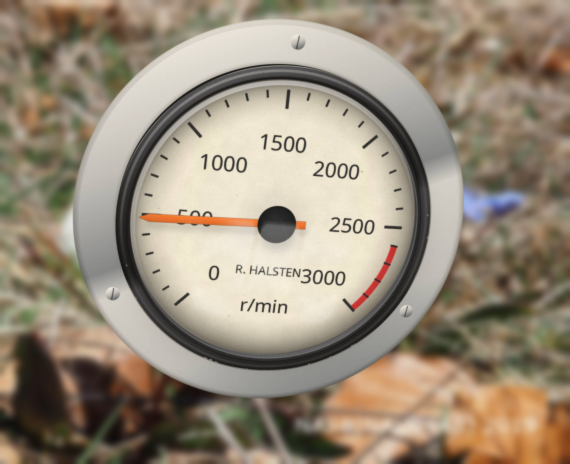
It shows 500 rpm
